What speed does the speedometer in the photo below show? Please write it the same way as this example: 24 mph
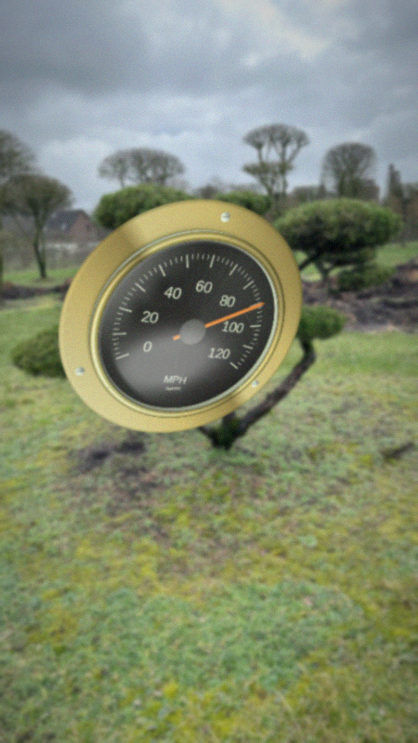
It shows 90 mph
